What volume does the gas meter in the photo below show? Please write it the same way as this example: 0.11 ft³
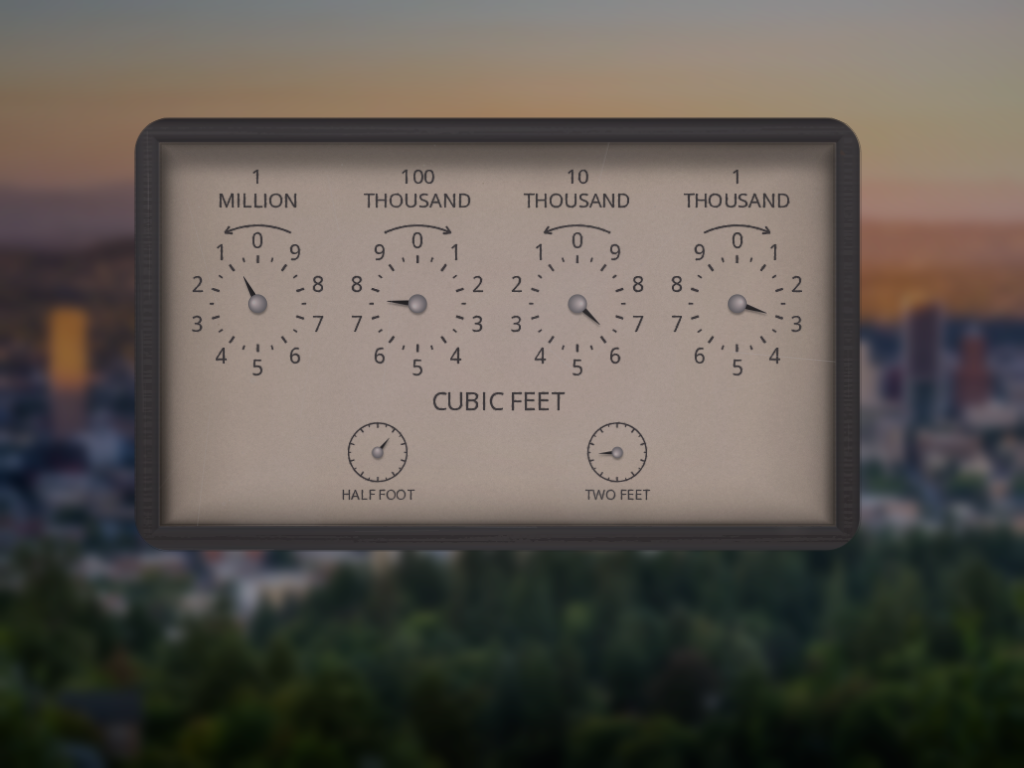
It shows 76300 ft³
